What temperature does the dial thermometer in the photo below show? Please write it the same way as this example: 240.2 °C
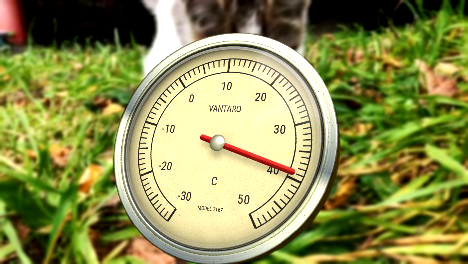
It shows 39 °C
